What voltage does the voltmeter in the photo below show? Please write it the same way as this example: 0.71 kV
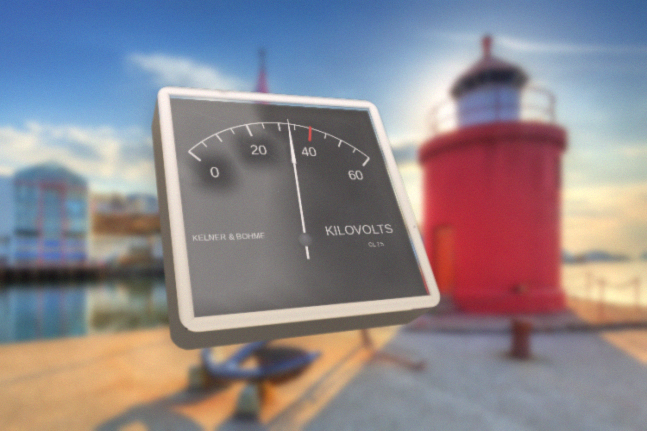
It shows 32.5 kV
